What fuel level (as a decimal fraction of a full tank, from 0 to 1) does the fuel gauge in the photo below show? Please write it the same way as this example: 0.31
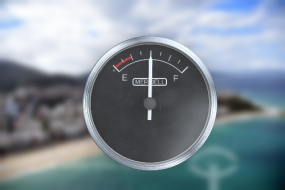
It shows 0.5
